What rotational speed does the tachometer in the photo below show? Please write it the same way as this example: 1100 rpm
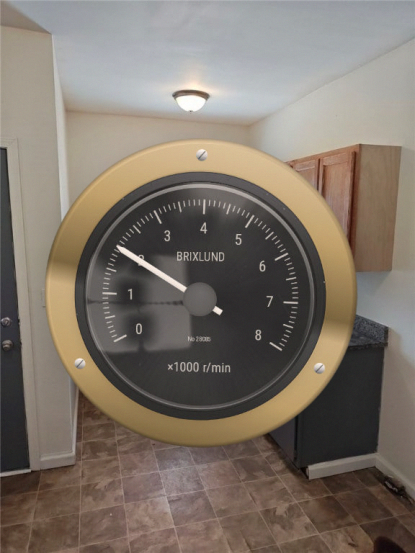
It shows 2000 rpm
